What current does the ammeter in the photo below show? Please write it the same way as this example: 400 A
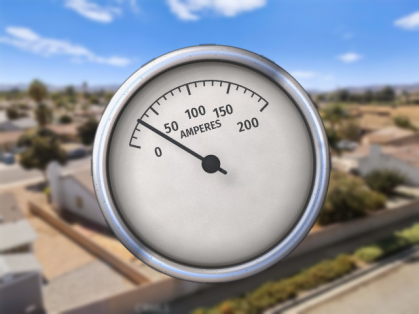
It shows 30 A
